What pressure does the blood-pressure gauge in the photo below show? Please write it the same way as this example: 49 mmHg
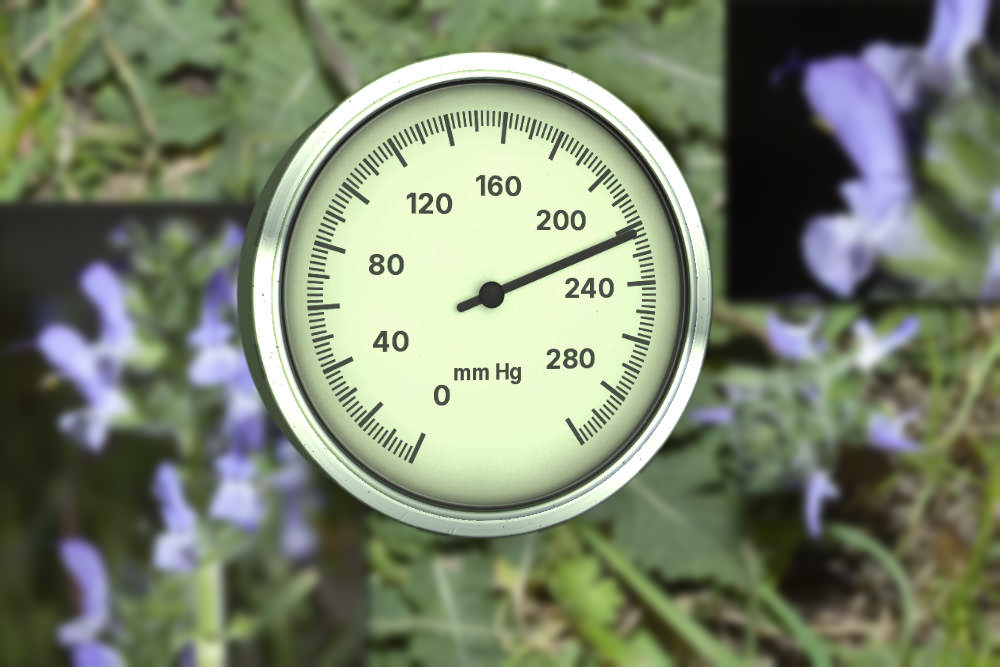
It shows 222 mmHg
